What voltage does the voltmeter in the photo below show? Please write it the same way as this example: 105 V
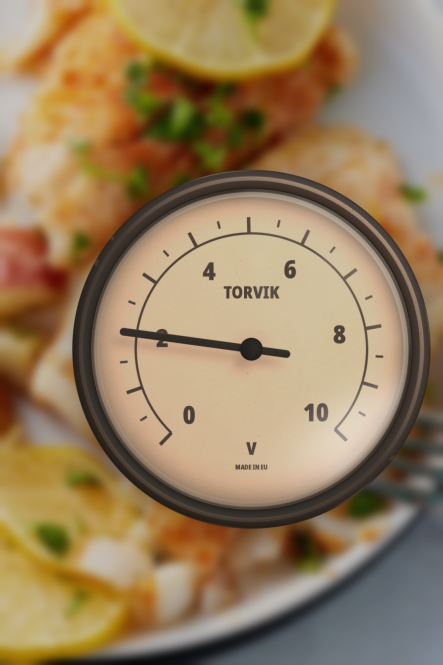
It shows 2 V
